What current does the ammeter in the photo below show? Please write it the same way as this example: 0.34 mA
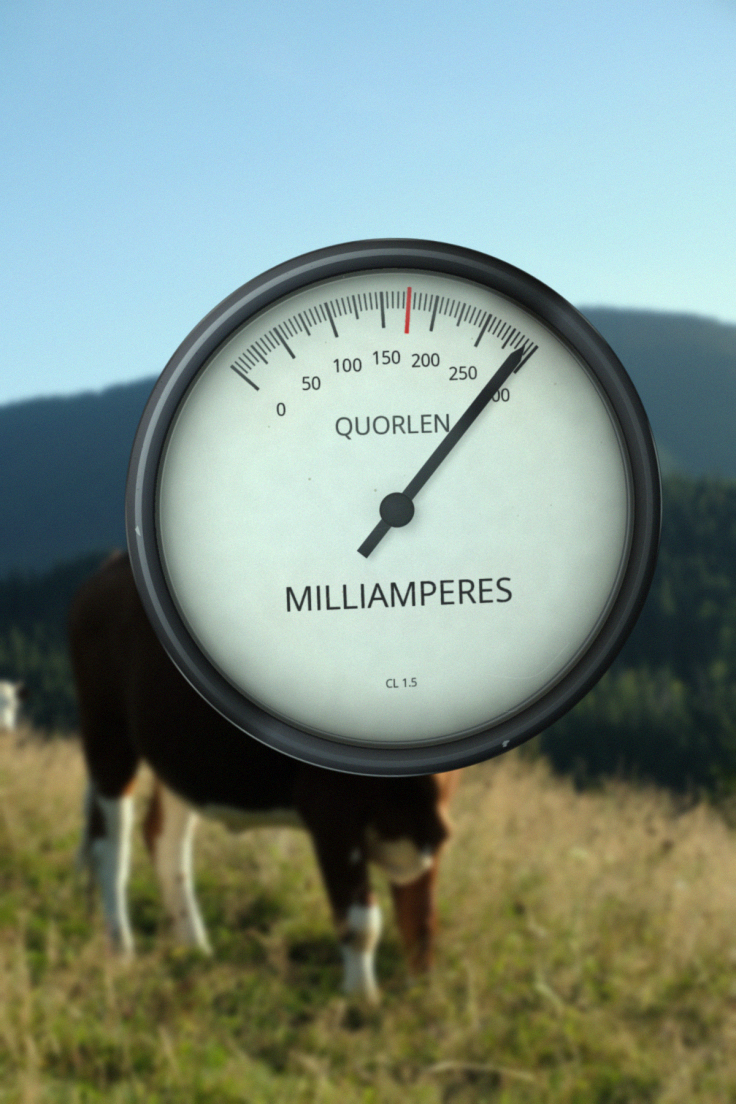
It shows 290 mA
